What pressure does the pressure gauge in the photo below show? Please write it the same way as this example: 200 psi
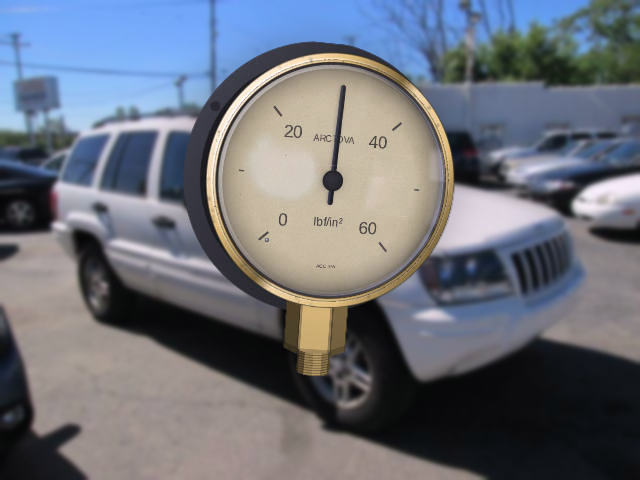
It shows 30 psi
